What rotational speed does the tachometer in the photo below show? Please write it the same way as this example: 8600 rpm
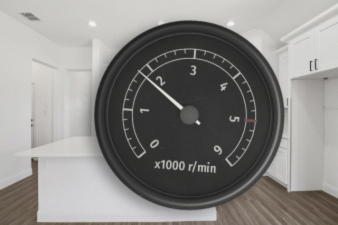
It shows 1800 rpm
